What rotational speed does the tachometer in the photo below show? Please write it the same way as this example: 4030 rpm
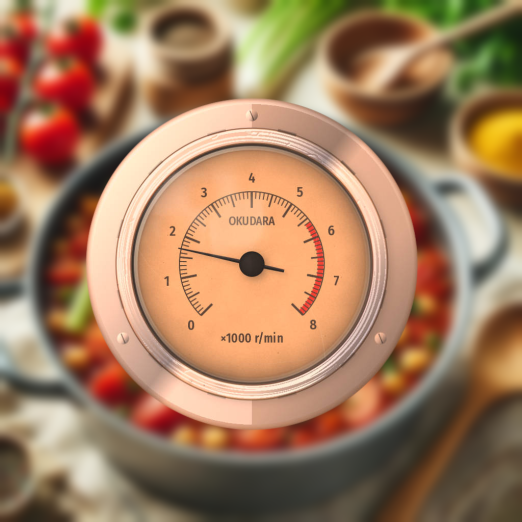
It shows 1700 rpm
